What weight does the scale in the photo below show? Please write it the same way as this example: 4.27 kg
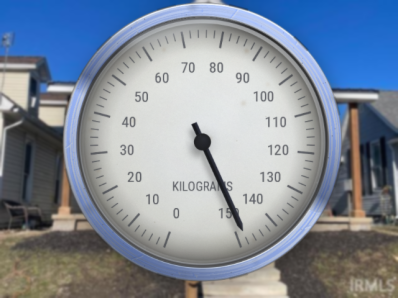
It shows 148 kg
